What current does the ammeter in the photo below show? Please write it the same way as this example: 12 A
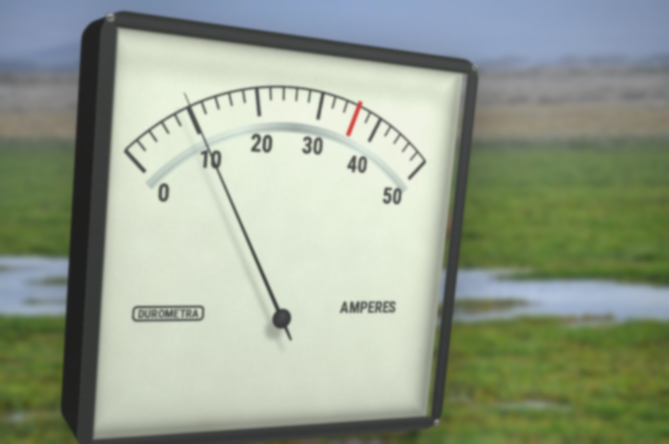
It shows 10 A
